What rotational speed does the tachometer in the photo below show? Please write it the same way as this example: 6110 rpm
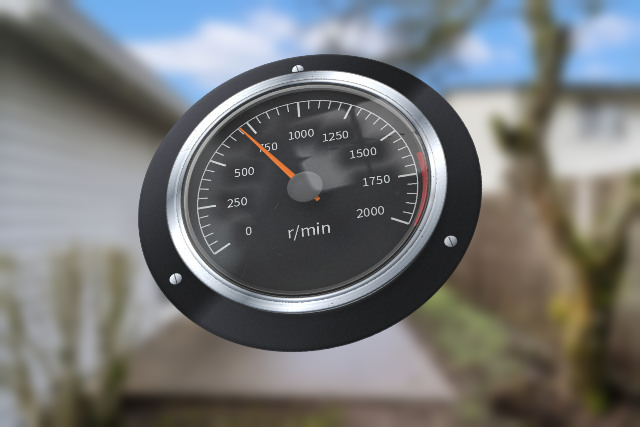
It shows 700 rpm
